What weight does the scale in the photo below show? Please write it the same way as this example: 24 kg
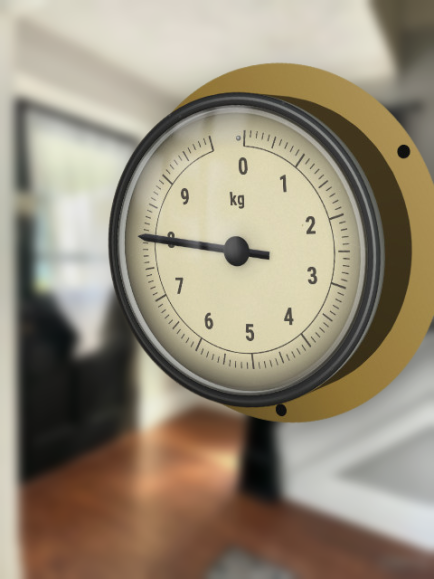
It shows 8 kg
